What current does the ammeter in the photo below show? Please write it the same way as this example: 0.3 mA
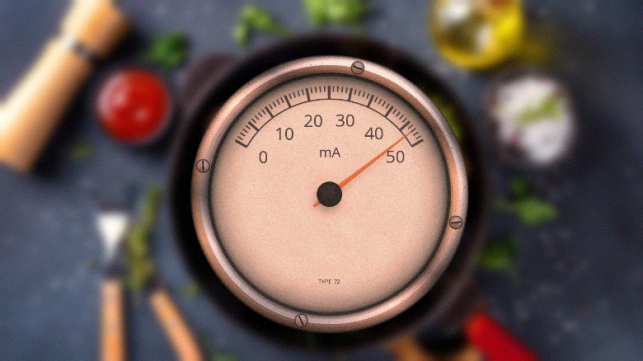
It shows 47 mA
